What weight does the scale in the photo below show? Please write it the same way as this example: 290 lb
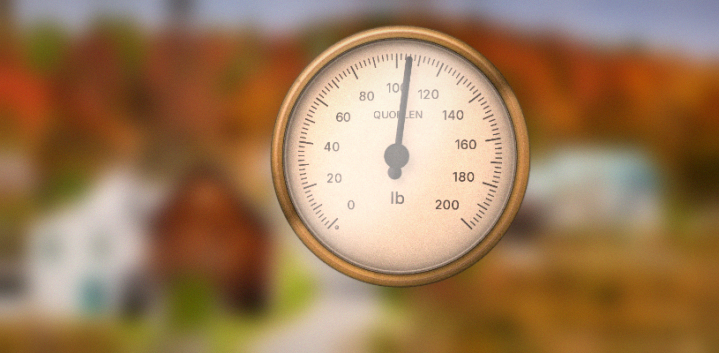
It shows 106 lb
